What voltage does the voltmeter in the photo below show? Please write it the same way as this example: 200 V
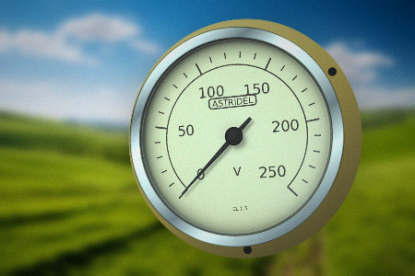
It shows 0 V
